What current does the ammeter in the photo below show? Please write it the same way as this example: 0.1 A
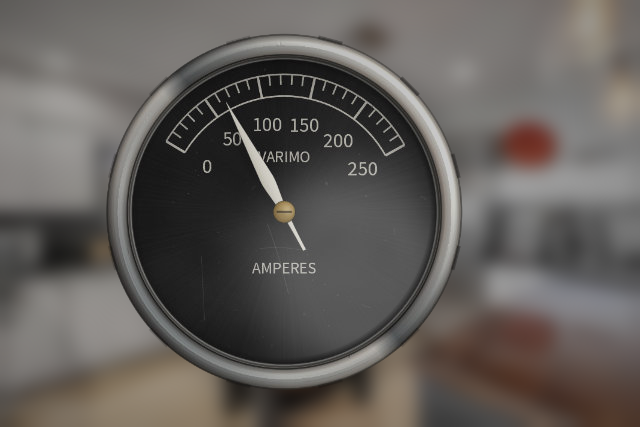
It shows 65 A
